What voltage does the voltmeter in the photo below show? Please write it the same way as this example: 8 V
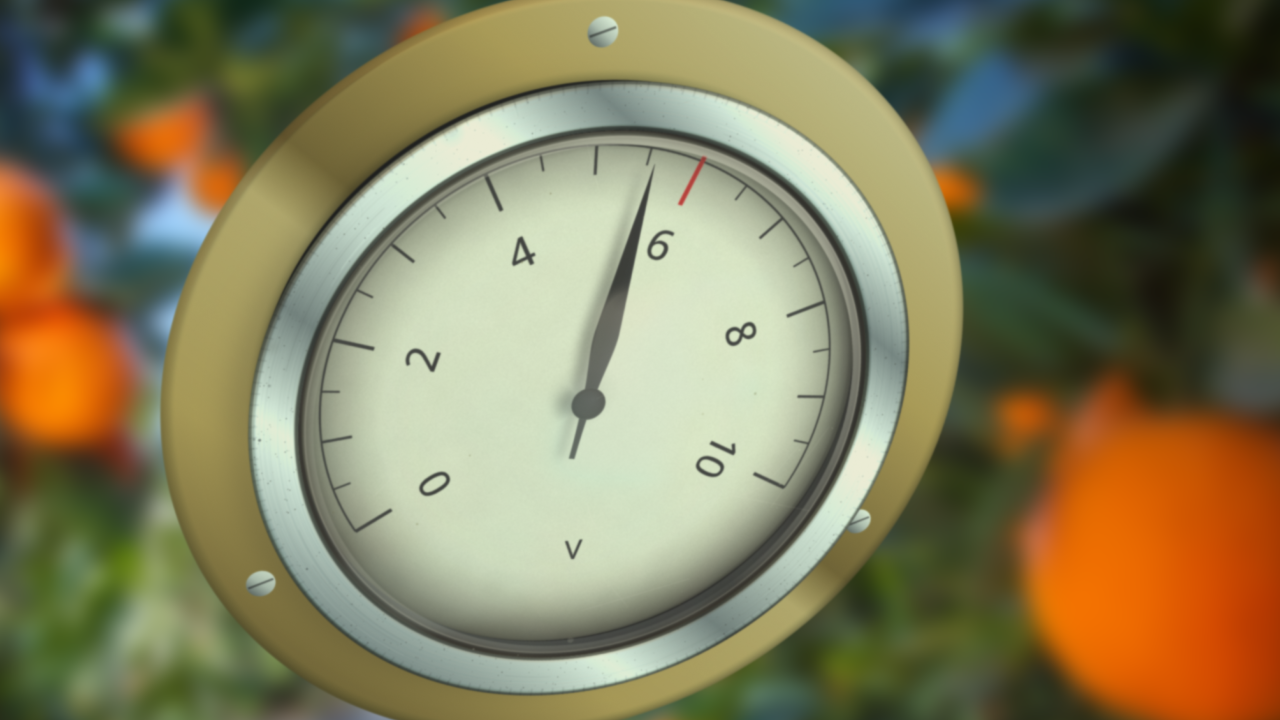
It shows 5.5 V
